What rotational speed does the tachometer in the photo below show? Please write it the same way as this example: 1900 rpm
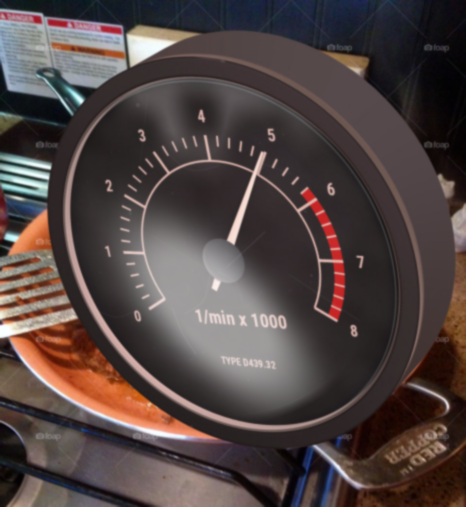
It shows 5000 rpm
